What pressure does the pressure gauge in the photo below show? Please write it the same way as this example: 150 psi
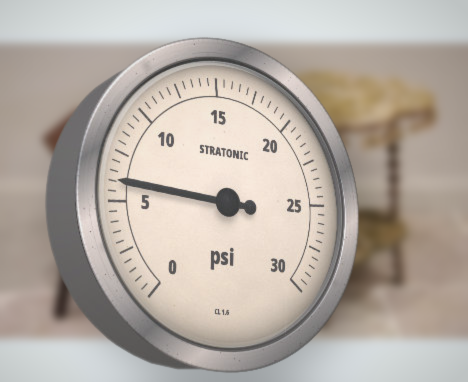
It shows 6 psi
